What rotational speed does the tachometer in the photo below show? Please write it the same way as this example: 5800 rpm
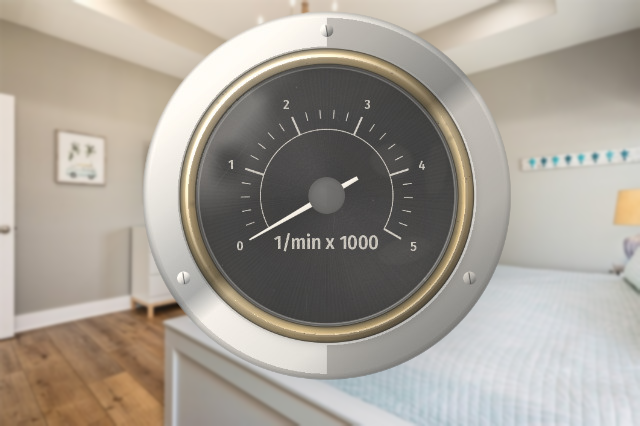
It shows 0 rpm
